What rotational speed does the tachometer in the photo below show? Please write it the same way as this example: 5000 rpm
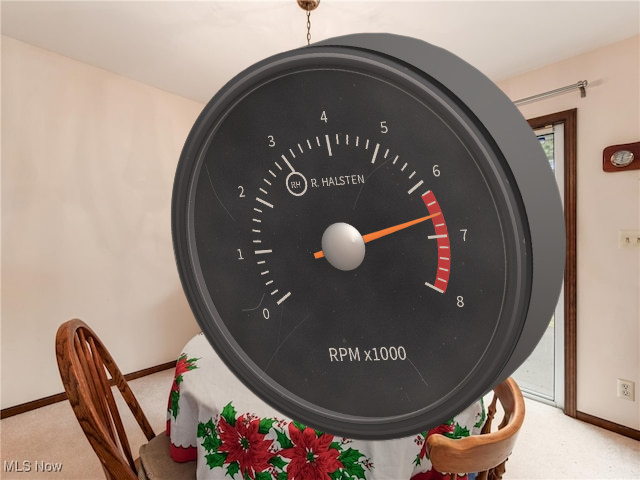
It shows 6600 rpm
